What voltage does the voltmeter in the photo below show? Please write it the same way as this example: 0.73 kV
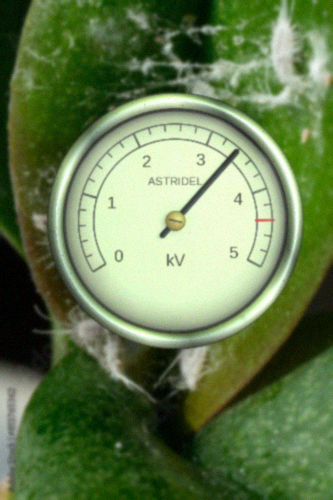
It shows 3.4 kV
